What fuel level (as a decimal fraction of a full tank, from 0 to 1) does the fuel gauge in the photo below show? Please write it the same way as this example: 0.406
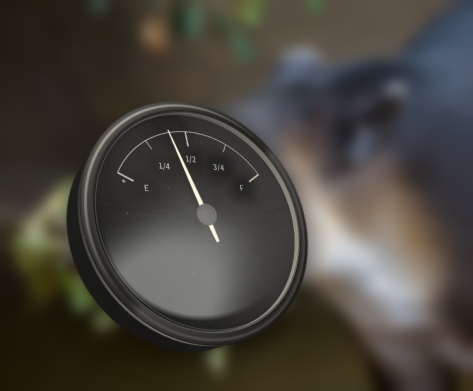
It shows 0.375
